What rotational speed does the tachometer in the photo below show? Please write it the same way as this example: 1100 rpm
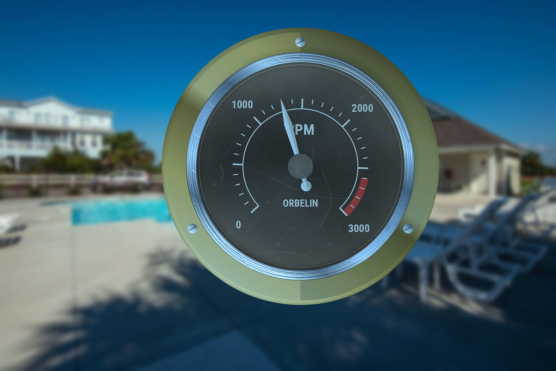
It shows 1300 rpm
